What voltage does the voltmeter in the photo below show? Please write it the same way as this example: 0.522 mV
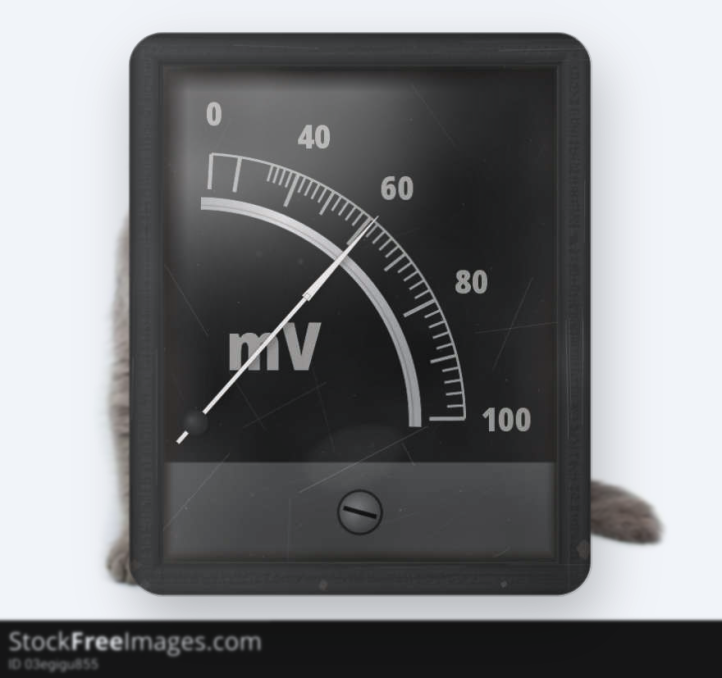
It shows 61 mV
